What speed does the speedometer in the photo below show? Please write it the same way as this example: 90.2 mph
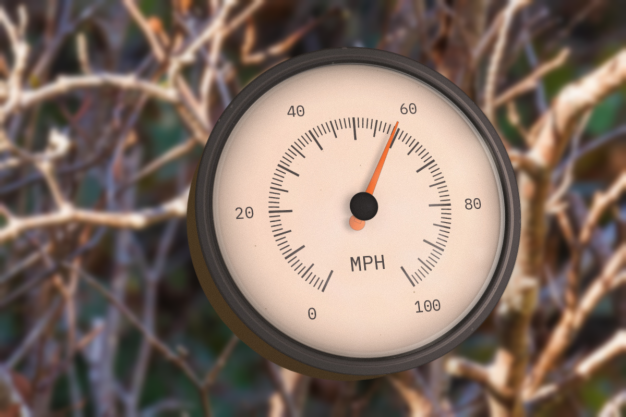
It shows 59 mph
